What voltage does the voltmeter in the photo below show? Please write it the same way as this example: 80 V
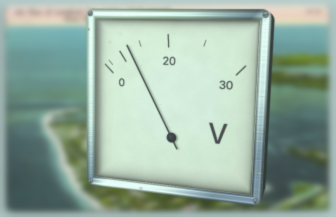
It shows 12.5 V
